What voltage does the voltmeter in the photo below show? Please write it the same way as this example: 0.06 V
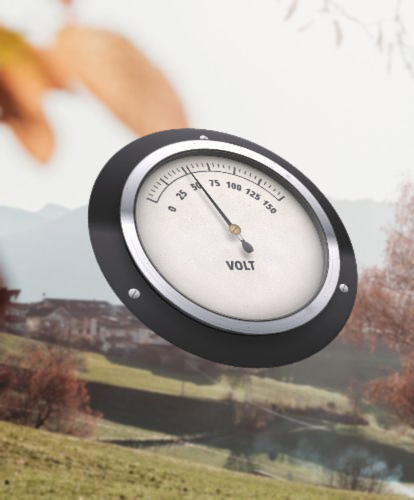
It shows 50 V
